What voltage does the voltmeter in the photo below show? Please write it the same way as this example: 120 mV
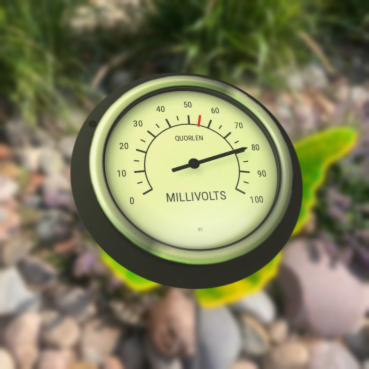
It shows 80 mV
